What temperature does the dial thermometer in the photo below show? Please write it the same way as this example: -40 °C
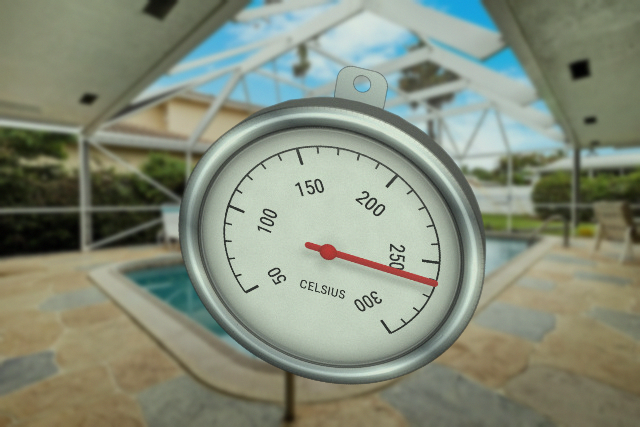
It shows 260 °C
